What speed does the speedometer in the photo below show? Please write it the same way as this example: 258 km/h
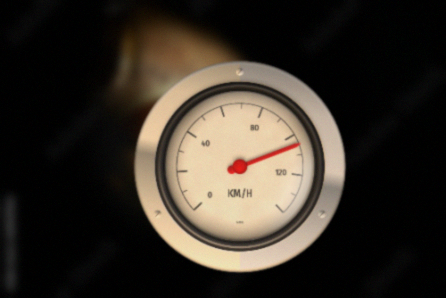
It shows 105 km/h
